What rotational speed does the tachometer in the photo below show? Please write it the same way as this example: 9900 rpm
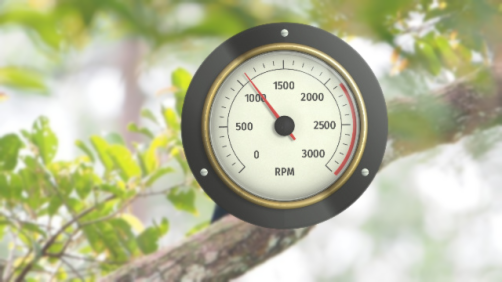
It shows 1100 rpm
